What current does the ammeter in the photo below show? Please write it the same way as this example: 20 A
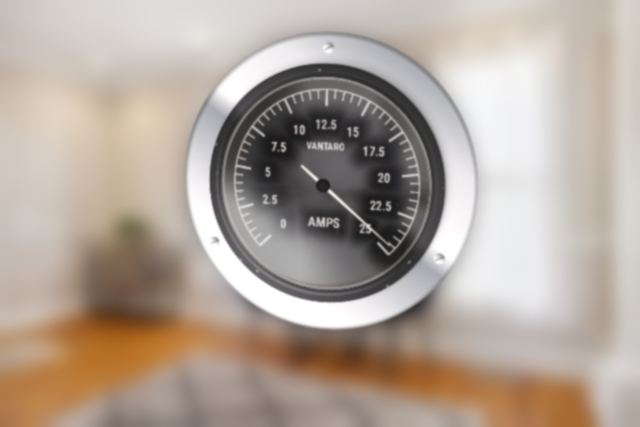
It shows 24.5 A
